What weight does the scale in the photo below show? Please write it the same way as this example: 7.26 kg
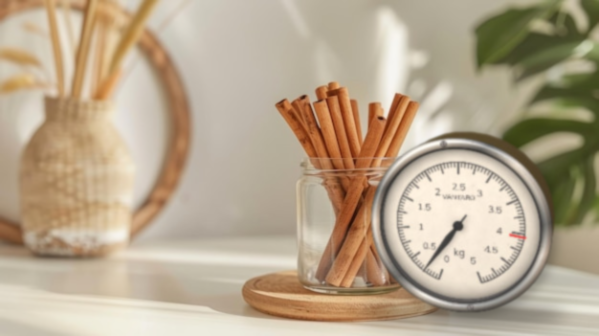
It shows 0.25 kg
